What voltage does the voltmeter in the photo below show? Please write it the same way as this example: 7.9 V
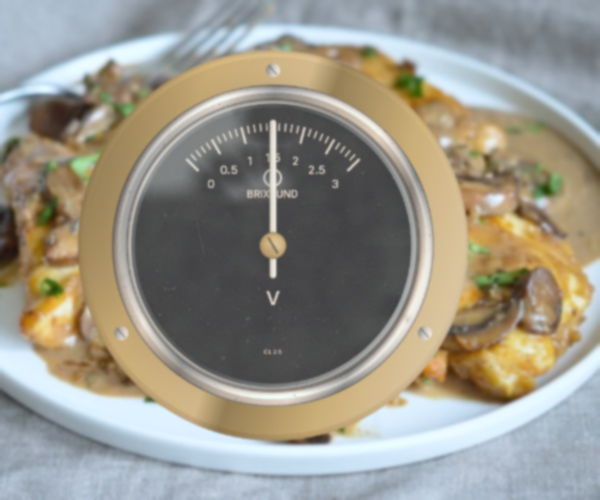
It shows 1.5 V
